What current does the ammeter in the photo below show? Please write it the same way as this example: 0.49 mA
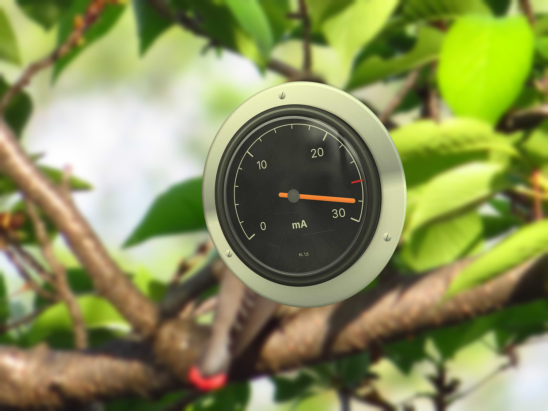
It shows 28 mA
